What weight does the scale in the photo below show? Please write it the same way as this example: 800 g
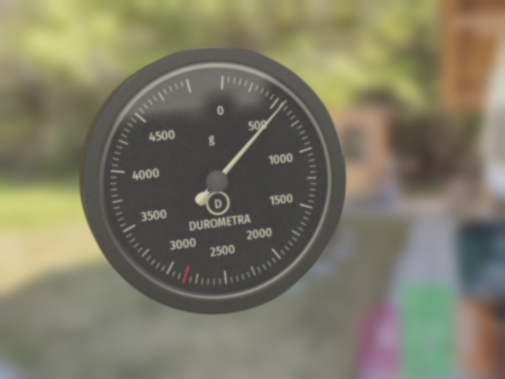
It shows 550 g
